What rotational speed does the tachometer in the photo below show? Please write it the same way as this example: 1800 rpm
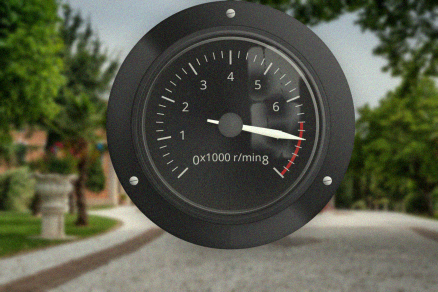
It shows 7000 rpm
